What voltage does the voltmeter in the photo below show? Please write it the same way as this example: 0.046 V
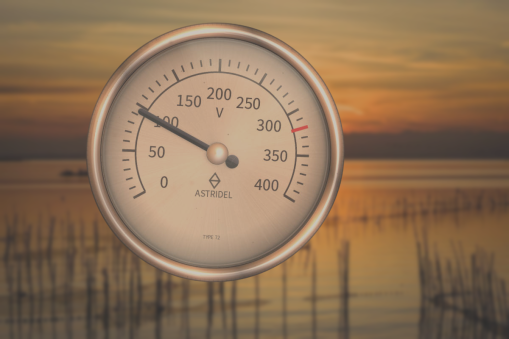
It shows 95 V
